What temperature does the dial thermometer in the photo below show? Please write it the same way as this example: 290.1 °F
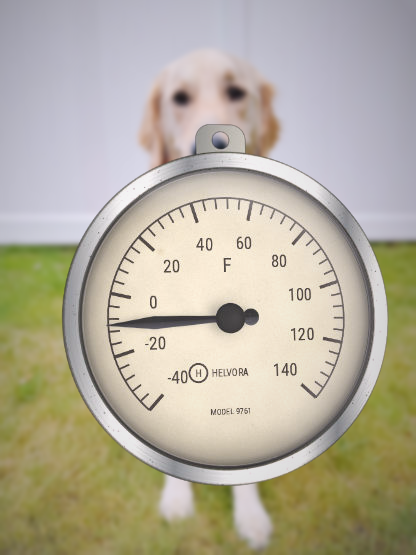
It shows -10 °F
